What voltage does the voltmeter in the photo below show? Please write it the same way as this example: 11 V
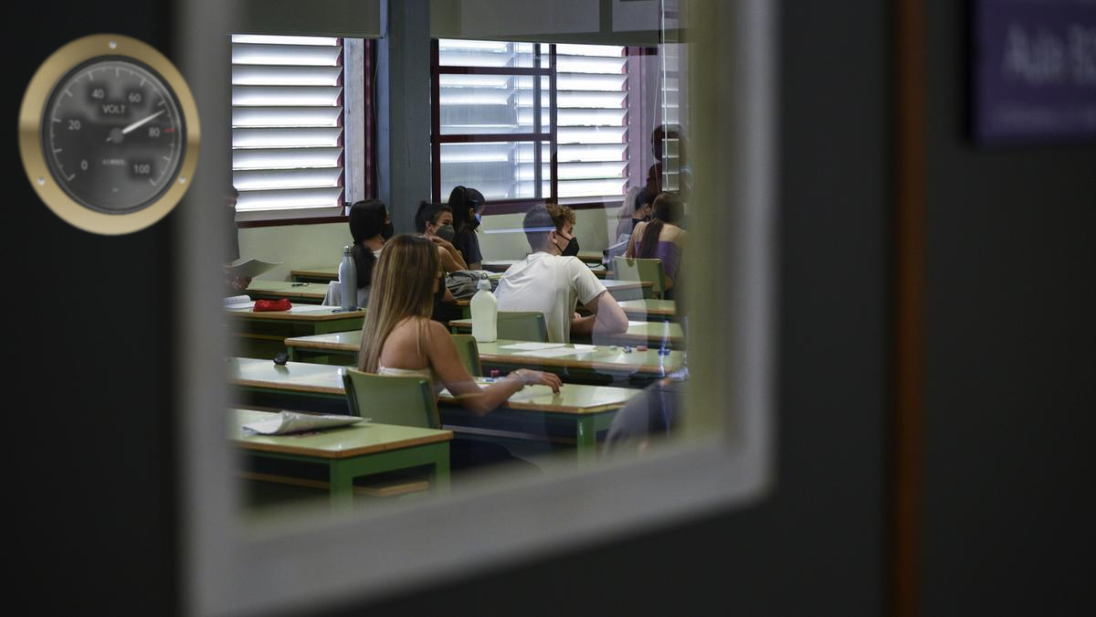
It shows 72.5 V
